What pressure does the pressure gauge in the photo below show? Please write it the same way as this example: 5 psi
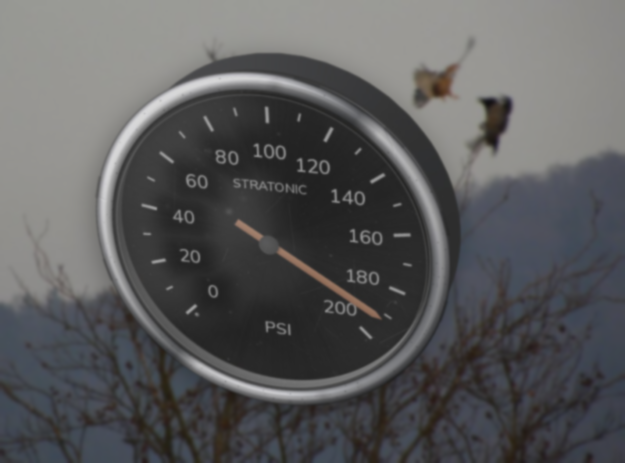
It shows 190 psi
